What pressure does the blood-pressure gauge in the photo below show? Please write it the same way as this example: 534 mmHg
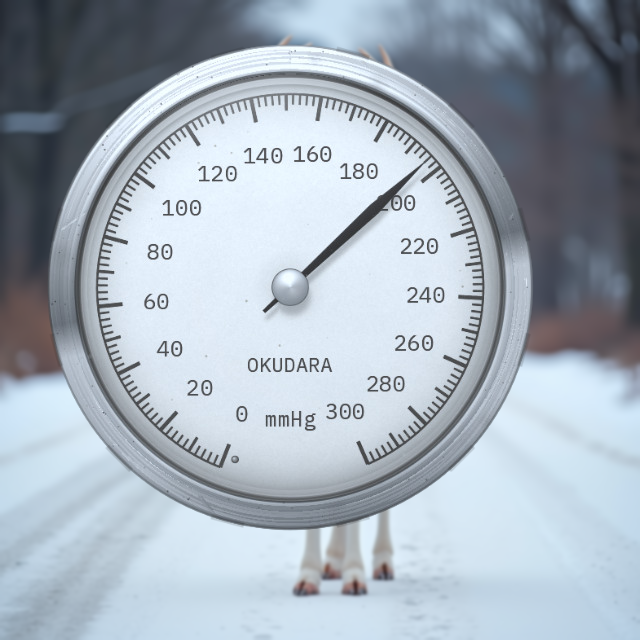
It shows 196 mmHg
